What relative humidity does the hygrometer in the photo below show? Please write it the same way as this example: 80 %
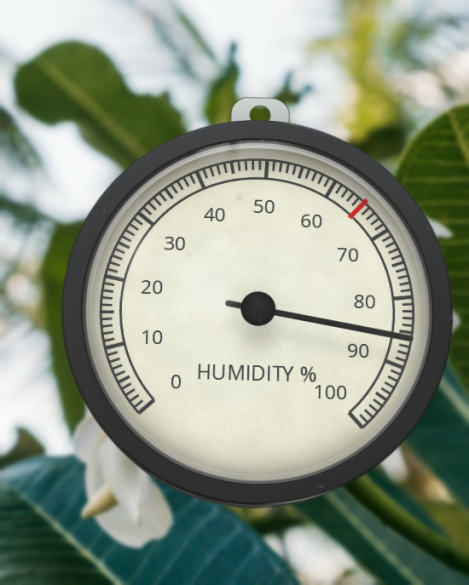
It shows 86 %
